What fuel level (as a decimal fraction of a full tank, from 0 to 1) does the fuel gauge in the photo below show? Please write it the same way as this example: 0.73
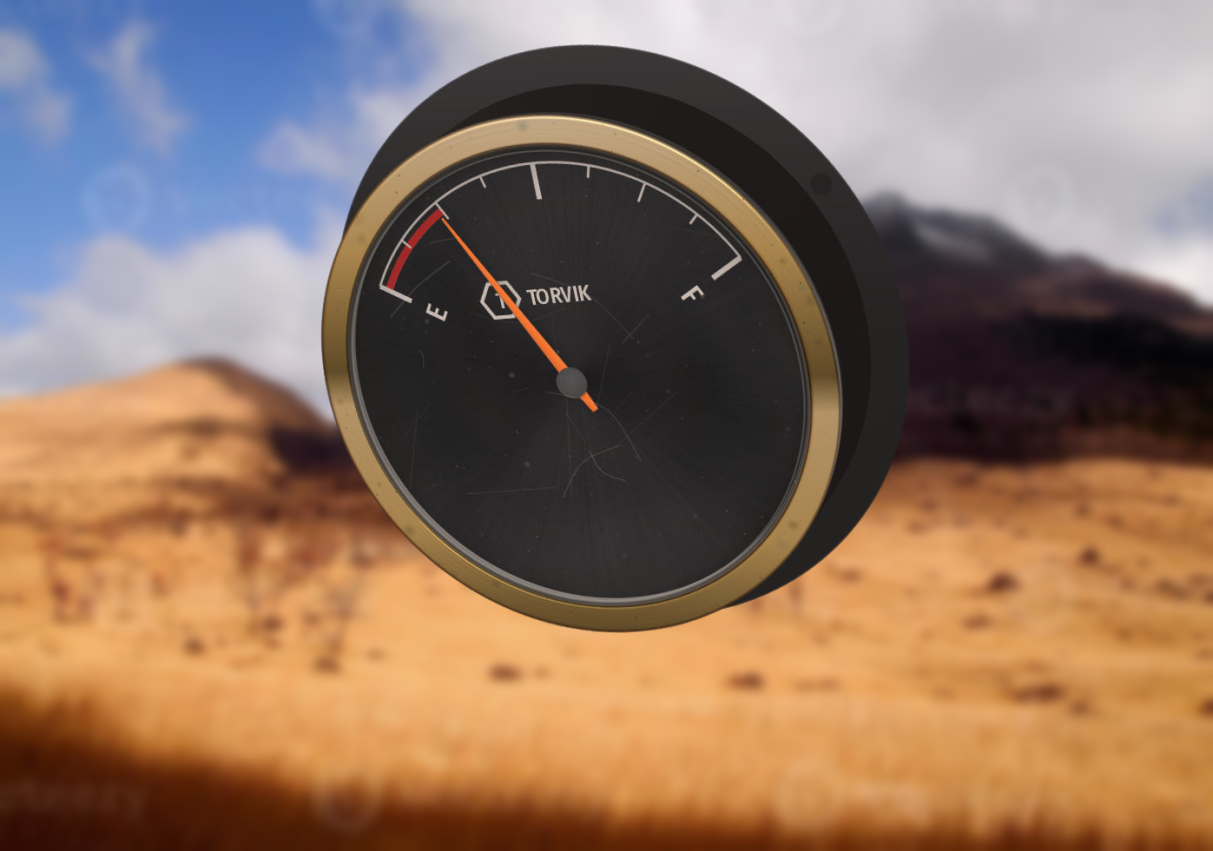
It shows 0.25
